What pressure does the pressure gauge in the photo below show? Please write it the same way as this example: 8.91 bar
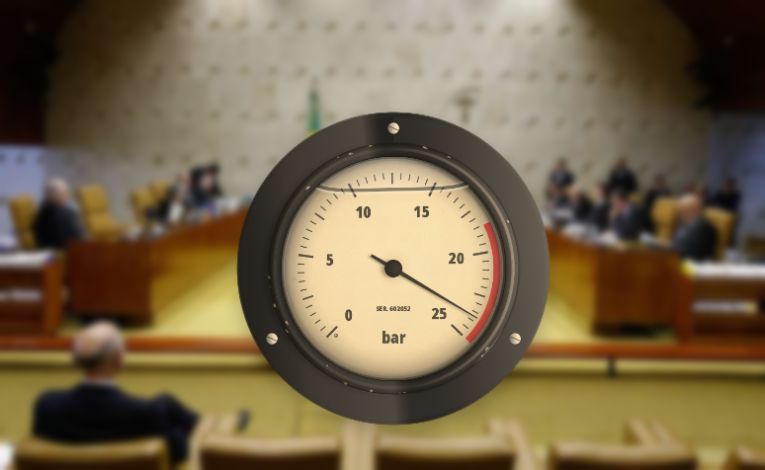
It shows 23.75 bar
